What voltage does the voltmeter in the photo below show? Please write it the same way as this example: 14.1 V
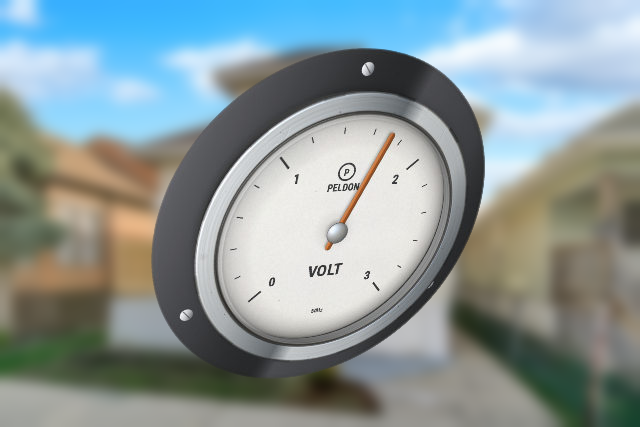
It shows 1.7 V
